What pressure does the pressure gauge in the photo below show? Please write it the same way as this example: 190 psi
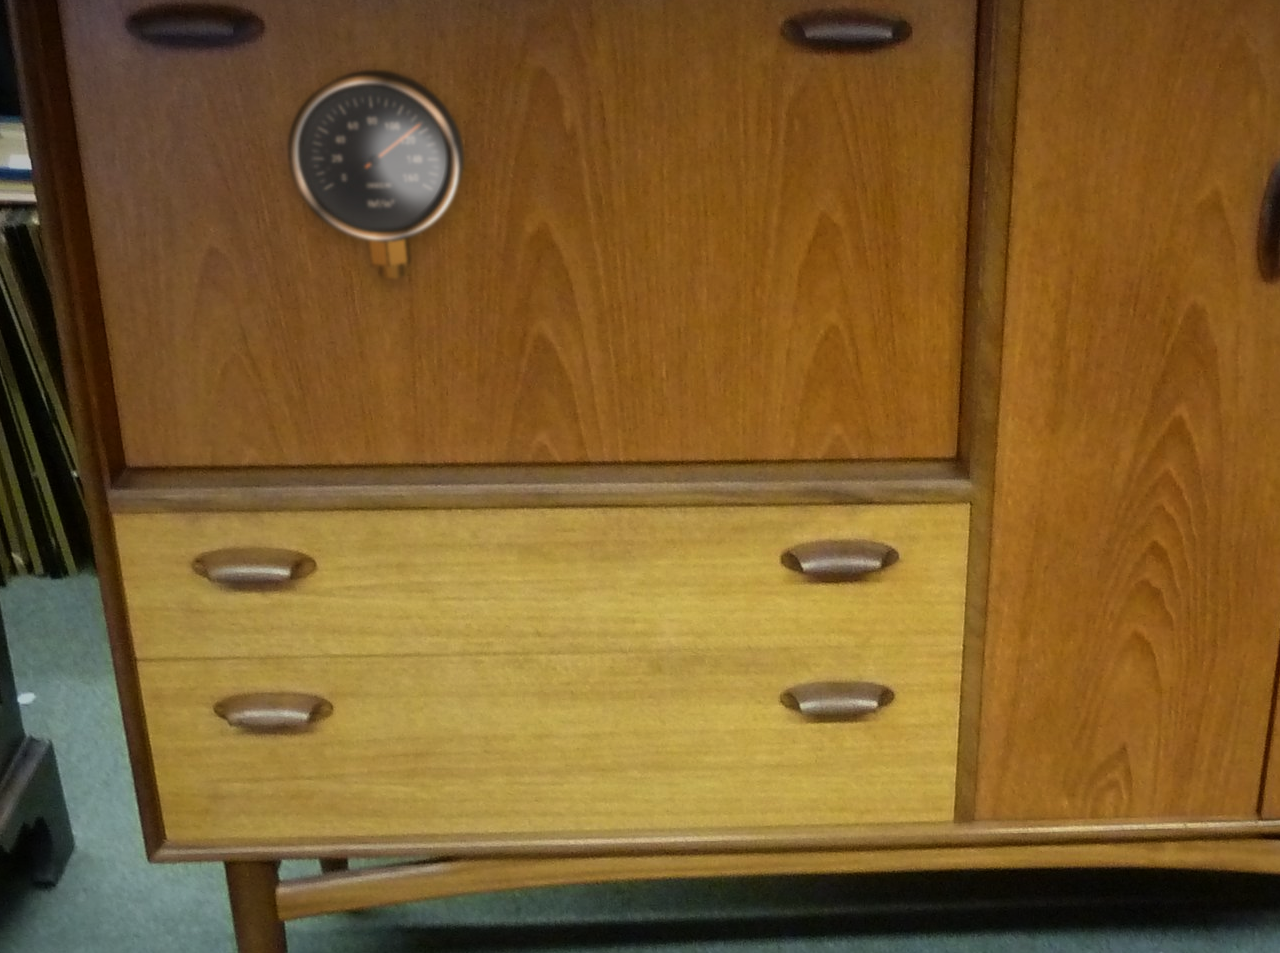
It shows 115 psi
